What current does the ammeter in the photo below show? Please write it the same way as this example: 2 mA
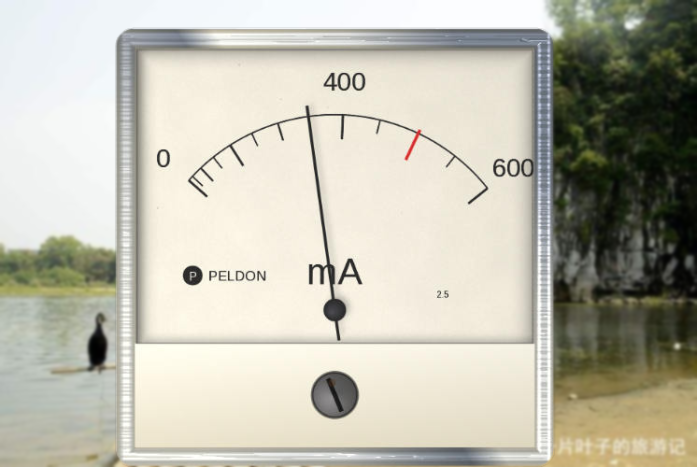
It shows 350 mA
